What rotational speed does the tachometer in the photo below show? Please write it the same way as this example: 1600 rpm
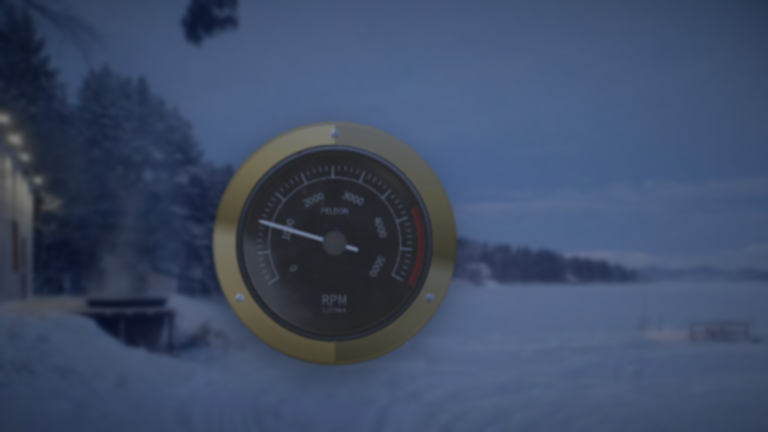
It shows 1000 rpm
